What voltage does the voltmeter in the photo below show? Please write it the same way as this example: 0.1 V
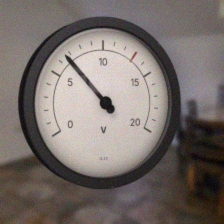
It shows 6.5 V
